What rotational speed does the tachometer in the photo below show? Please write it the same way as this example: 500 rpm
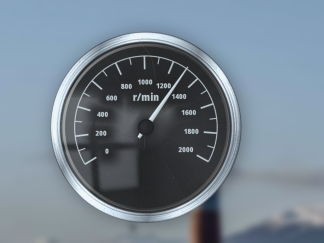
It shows 1300 rpm
